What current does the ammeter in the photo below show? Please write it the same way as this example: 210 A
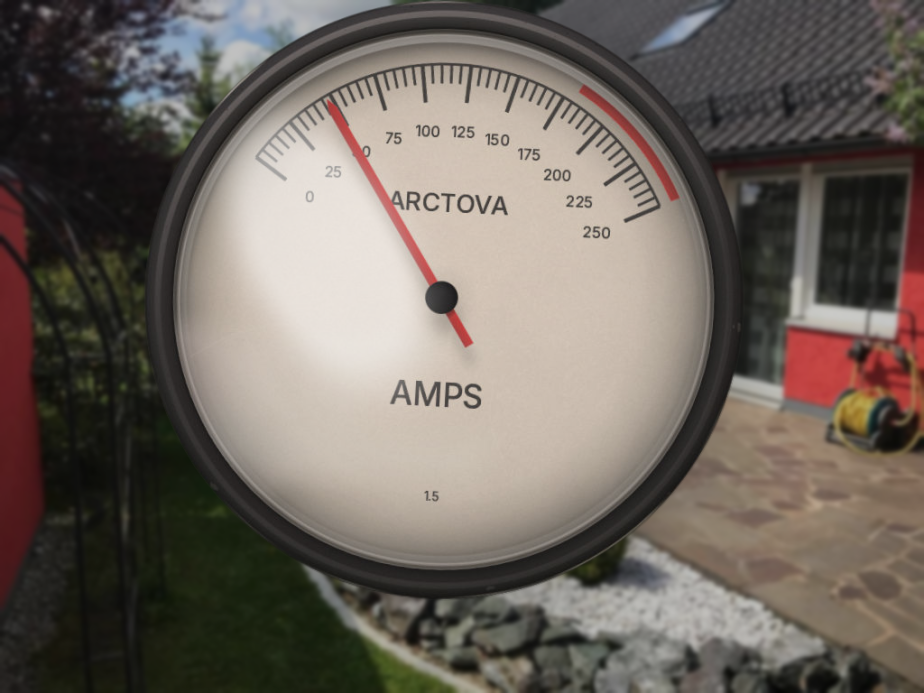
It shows 47.5 A
